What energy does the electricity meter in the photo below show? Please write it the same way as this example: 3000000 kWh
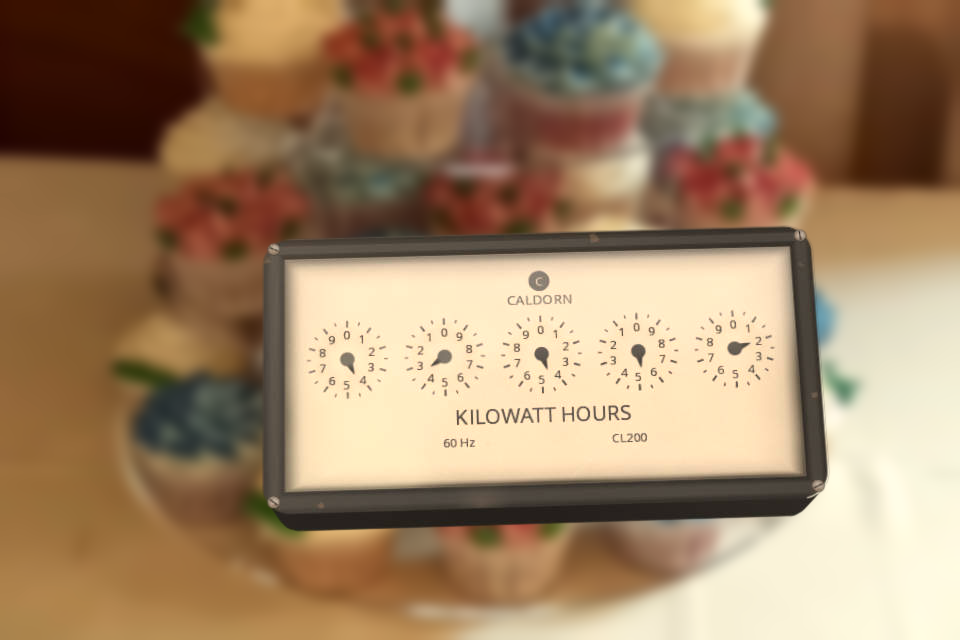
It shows 43452 kWh
